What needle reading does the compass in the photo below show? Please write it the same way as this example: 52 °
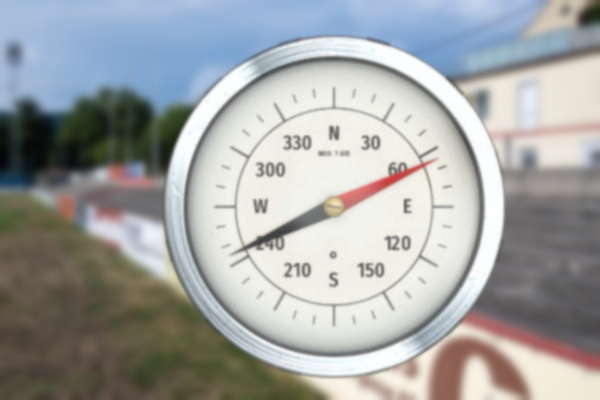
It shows 65 °
